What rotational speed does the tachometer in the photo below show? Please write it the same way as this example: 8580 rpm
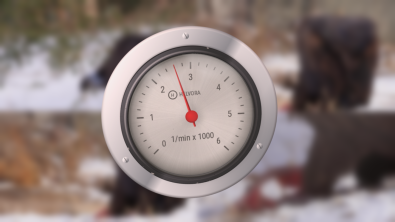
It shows 2600 rpm
